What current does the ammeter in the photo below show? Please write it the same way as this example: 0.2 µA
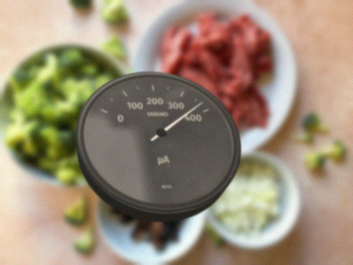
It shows 375 µA
